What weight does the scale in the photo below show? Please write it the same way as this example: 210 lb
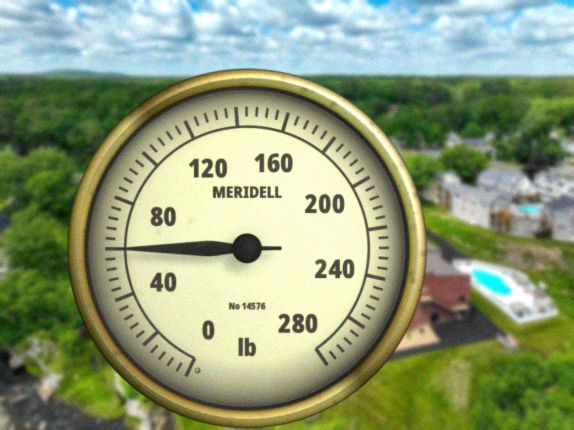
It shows 60 lb
